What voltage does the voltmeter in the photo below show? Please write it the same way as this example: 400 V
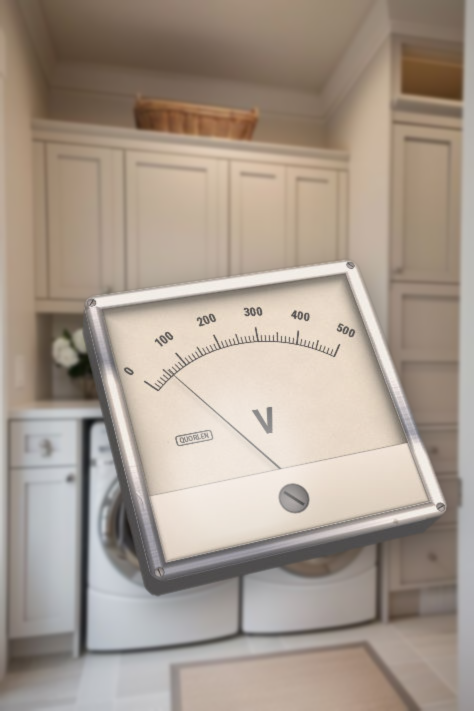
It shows 50 V
